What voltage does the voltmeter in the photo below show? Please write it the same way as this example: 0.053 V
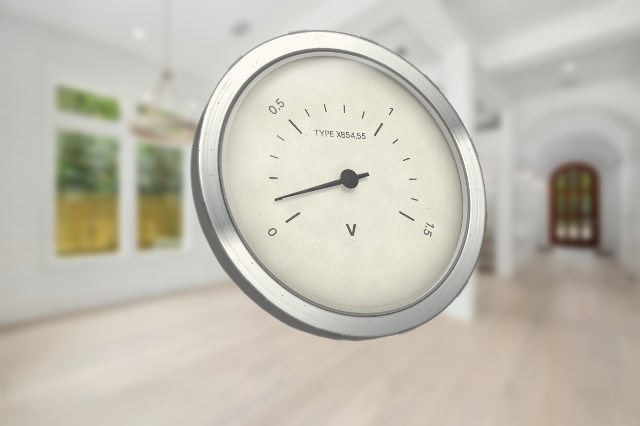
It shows 0.1 V
